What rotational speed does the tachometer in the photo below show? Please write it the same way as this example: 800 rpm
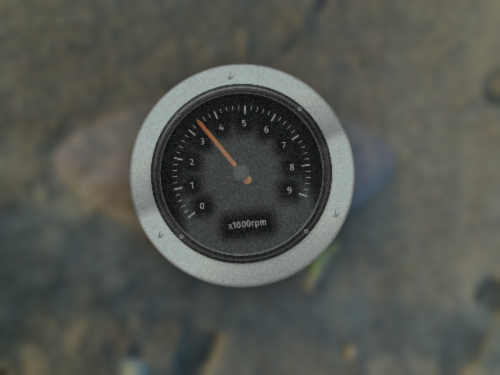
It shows 3400 rpm
